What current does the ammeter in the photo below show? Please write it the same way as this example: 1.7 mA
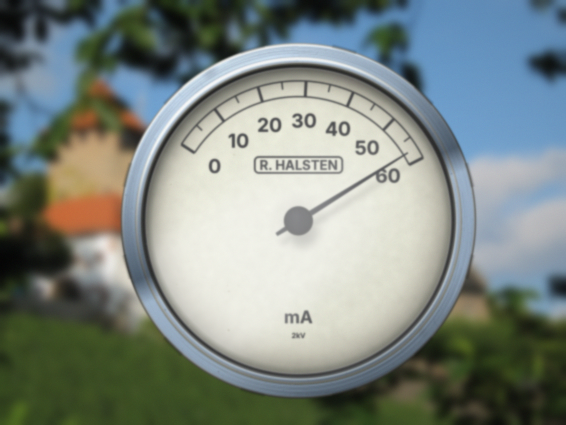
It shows 57.5 mA
